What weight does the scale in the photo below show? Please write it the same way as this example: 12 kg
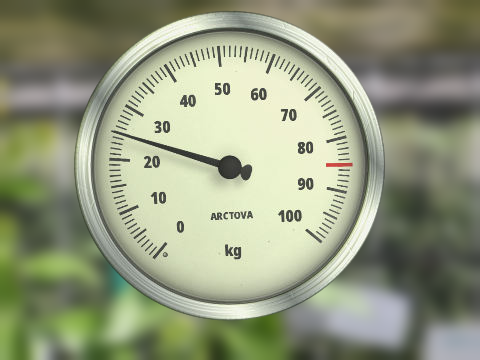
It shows 25 kg
